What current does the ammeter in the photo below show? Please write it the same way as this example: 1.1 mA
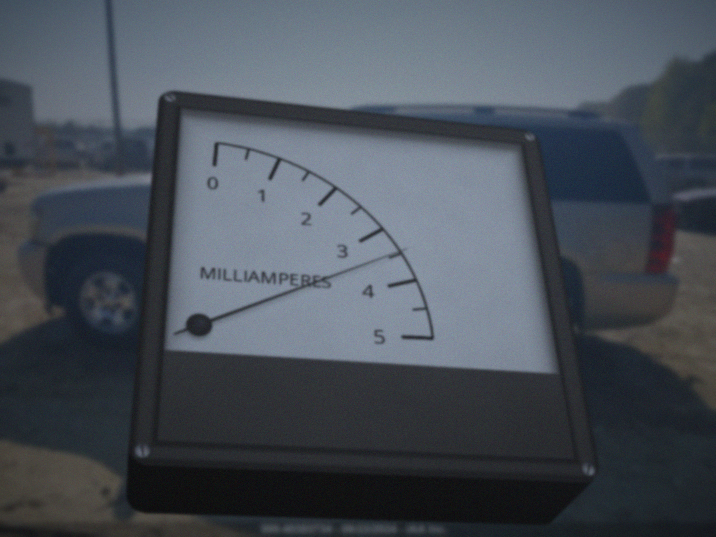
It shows 3.5 mA
